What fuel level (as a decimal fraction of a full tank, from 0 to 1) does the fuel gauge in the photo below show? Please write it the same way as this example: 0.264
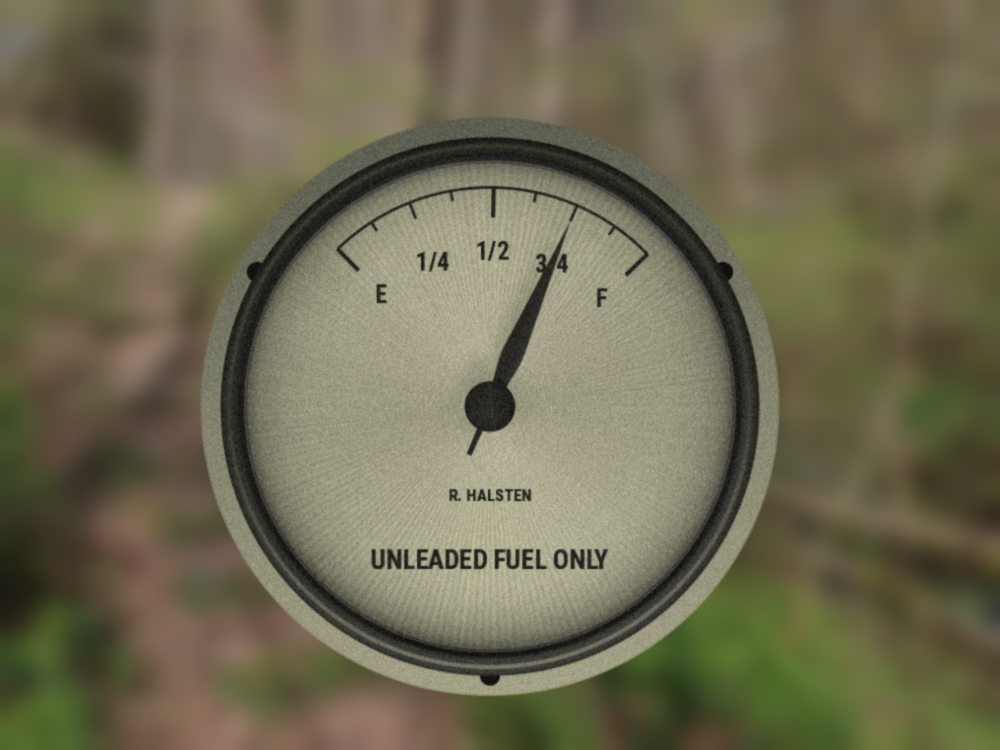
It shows 0.75
